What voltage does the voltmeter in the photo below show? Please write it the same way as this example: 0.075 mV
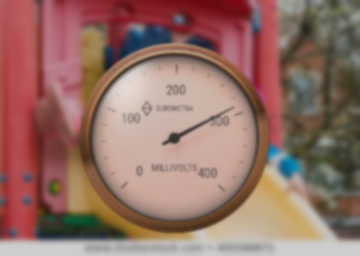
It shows 290 mV
